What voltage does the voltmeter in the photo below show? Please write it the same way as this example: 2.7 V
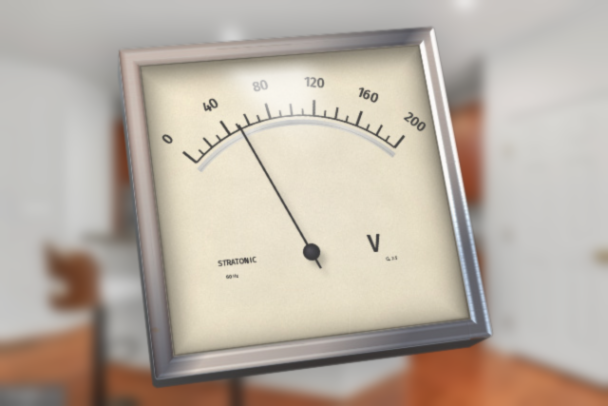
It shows 50 V
